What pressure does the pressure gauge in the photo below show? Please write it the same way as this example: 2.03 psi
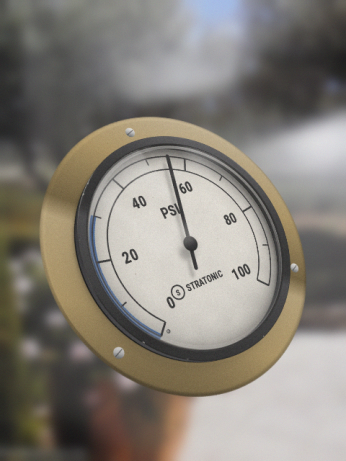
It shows 55 psi
